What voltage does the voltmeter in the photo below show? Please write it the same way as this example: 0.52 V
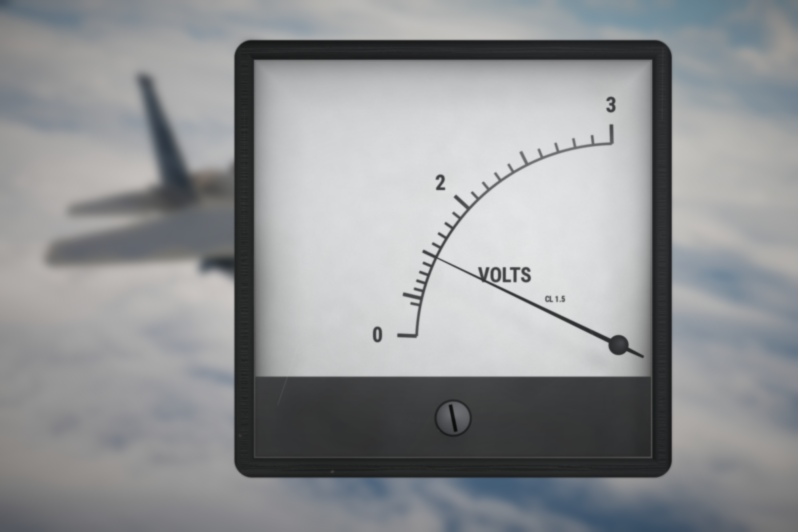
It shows 1.5 V
